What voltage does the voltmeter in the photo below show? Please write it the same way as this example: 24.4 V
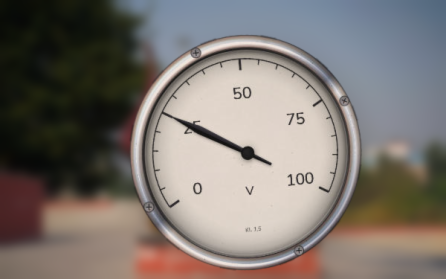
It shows 25 V
